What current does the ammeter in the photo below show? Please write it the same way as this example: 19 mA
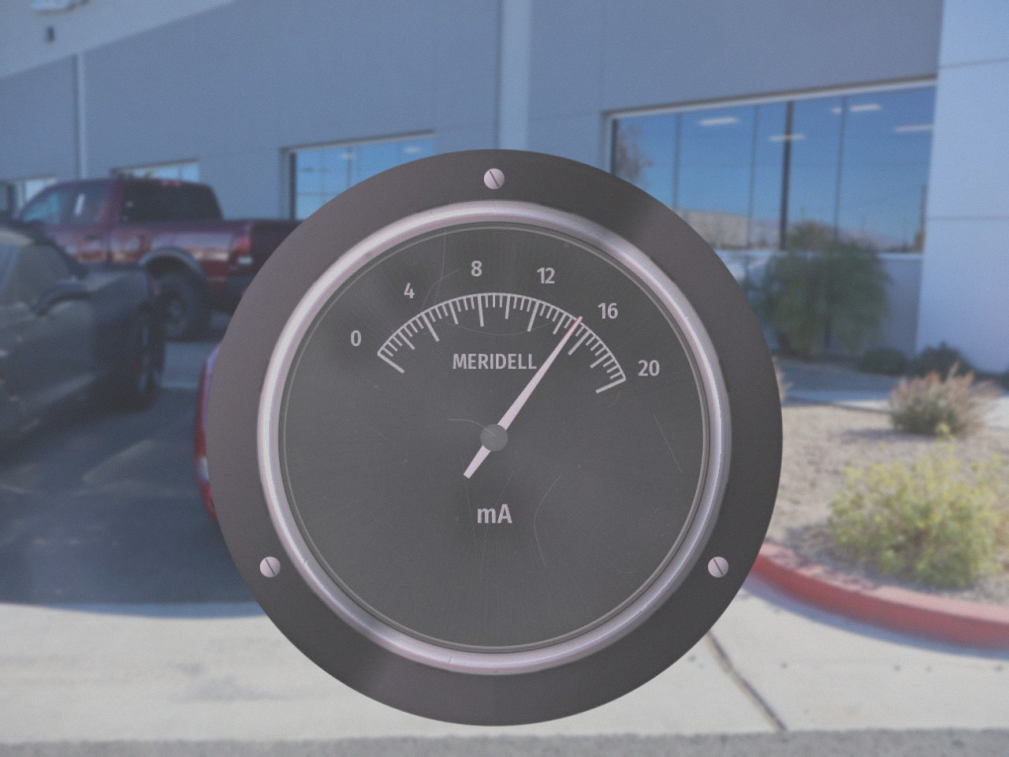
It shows 15 mA
